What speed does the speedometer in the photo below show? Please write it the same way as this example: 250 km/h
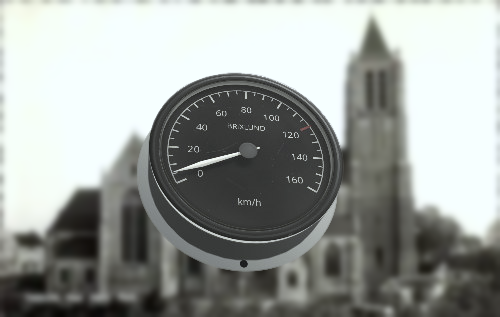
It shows 5 km/h
